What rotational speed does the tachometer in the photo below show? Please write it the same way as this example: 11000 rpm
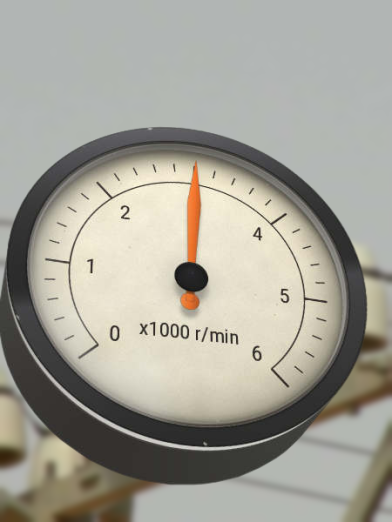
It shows 3000 rpm
